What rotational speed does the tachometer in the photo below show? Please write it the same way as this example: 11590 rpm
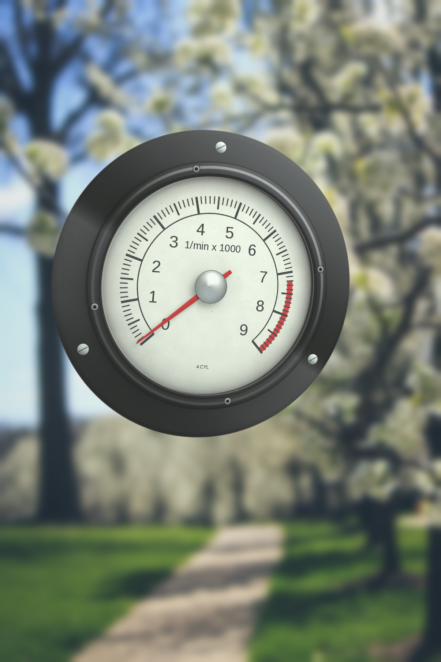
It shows 100 rpm
